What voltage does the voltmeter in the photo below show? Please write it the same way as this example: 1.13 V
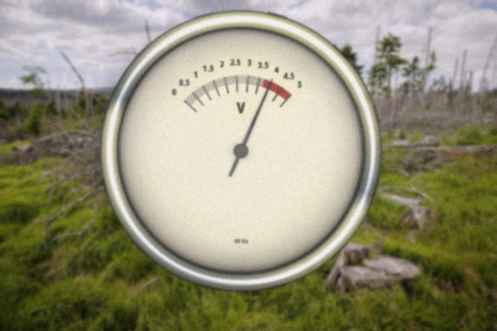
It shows 4 V
